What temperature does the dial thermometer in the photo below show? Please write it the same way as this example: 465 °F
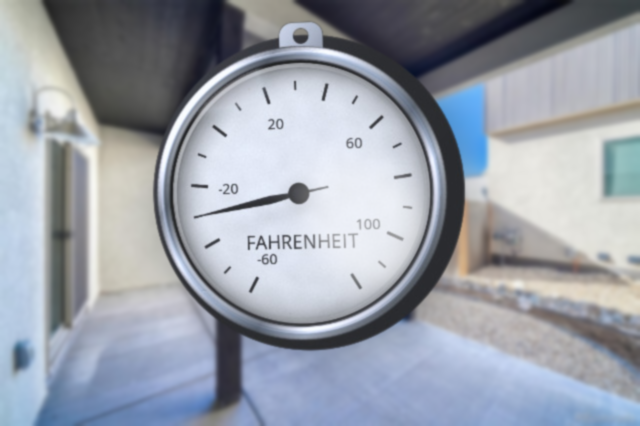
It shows -30 °F
